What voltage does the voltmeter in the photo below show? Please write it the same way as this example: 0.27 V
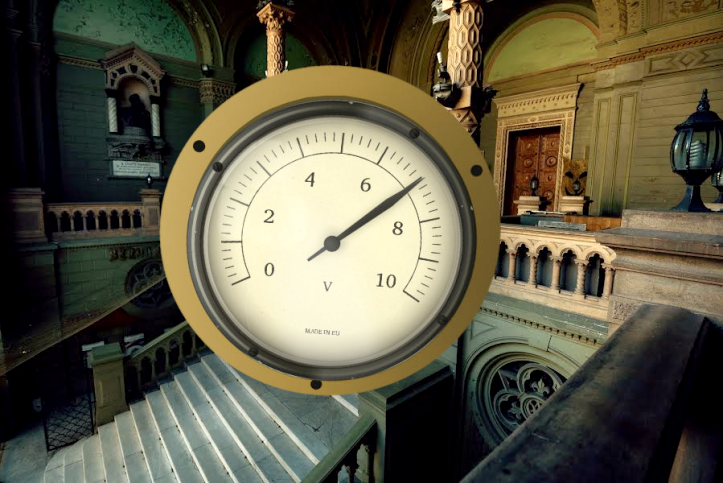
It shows 7 V
